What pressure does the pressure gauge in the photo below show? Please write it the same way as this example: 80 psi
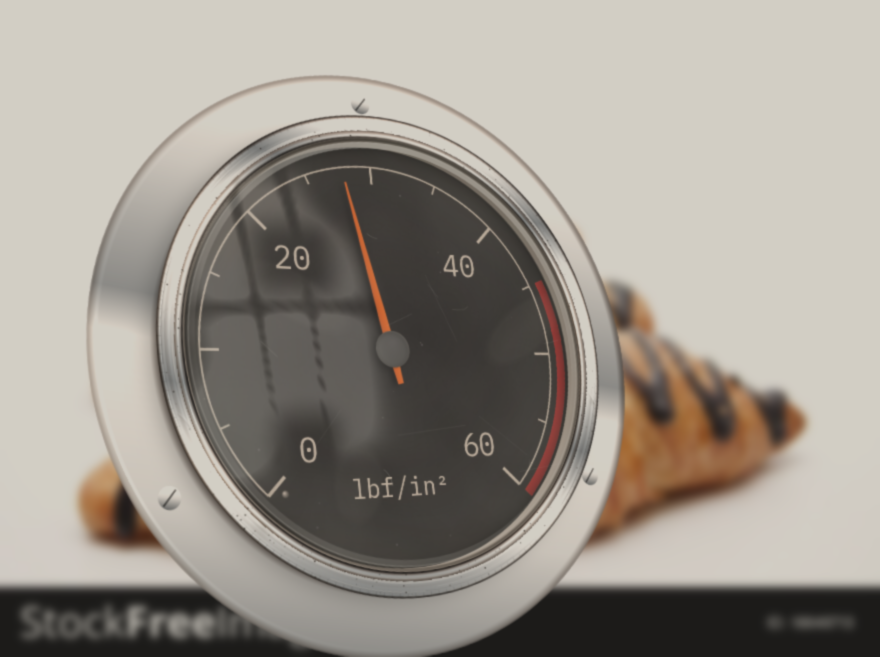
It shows 27.5 psi
